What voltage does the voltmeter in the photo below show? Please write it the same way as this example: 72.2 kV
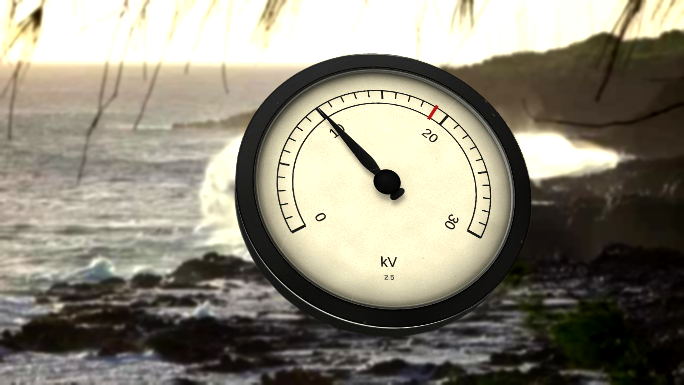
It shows 10 kV
